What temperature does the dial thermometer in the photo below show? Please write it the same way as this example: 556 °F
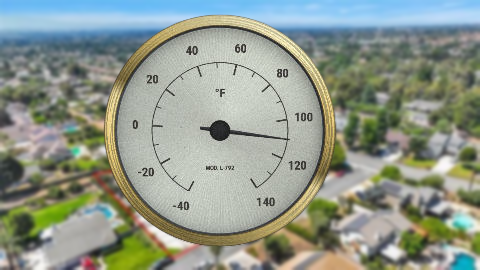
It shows 110 °F
